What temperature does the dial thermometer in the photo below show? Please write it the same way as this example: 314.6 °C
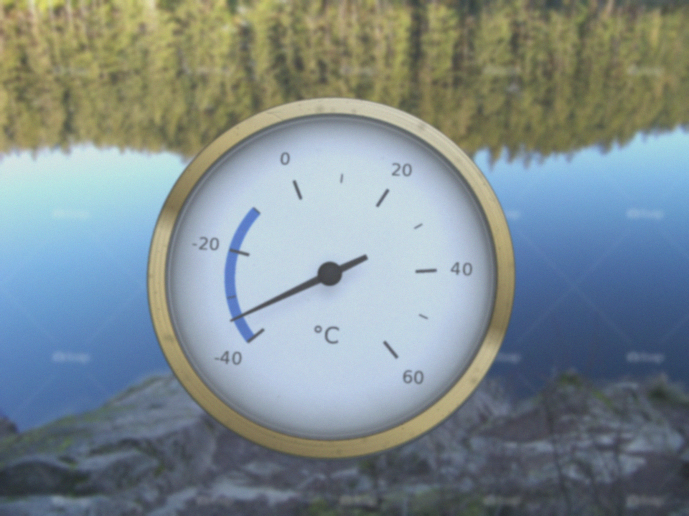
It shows -35 °C
